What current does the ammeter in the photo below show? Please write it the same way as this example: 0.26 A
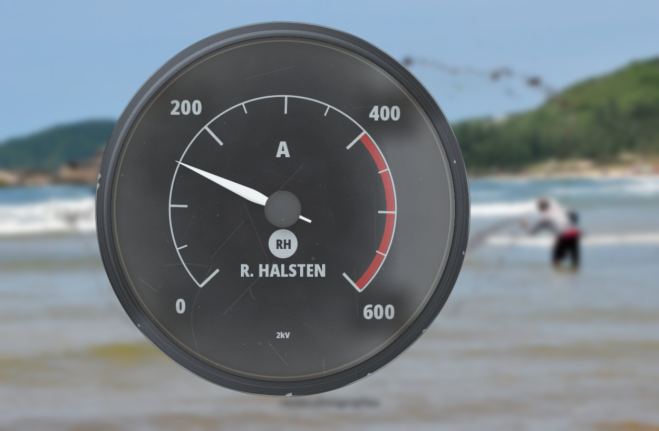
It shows 150 A
